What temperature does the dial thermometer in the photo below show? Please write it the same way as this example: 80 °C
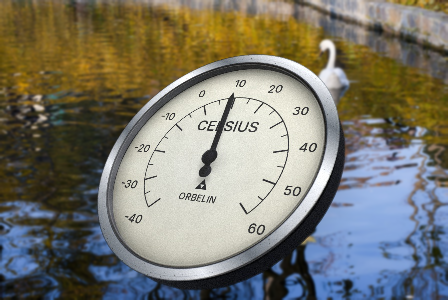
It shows 10 °C
